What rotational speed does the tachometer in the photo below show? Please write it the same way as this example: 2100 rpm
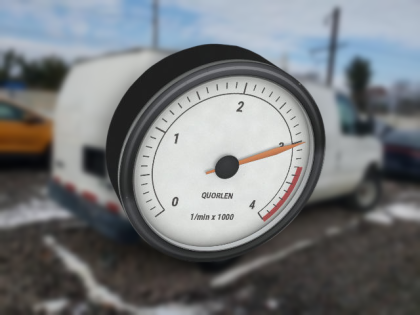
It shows 3000 rpm
